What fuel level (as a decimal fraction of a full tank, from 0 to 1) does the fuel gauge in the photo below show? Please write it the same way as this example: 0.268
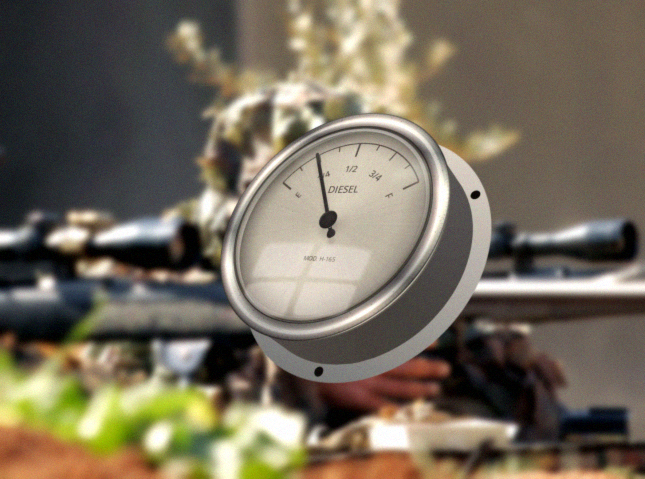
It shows 0.25
